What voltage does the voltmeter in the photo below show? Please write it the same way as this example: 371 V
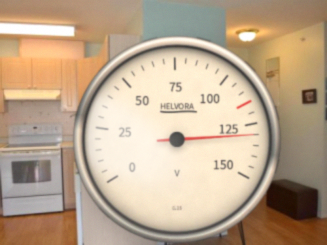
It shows 130 V
